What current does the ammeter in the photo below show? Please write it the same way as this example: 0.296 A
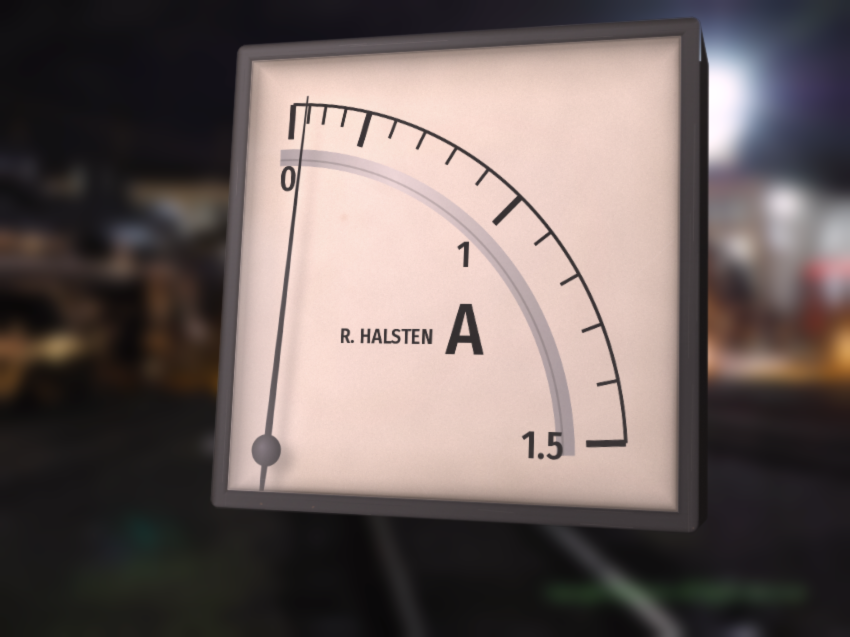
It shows 0.2 A
